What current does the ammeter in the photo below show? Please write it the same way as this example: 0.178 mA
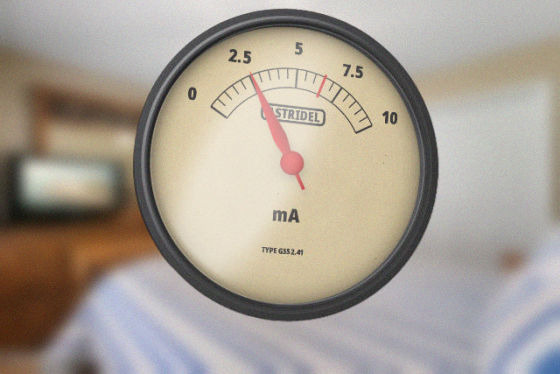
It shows 2.5 mA
